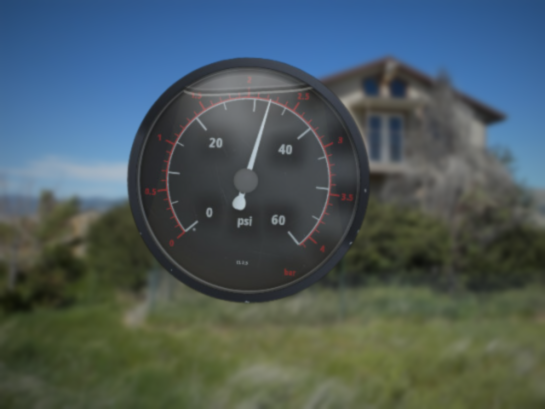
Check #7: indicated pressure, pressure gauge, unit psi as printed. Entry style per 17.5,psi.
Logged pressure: 32.5,psi
